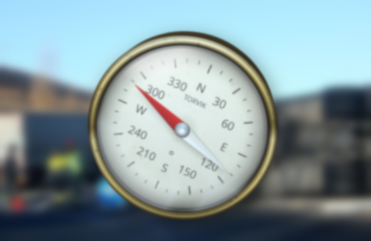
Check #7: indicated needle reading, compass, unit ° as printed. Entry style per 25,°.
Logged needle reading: 290,°
